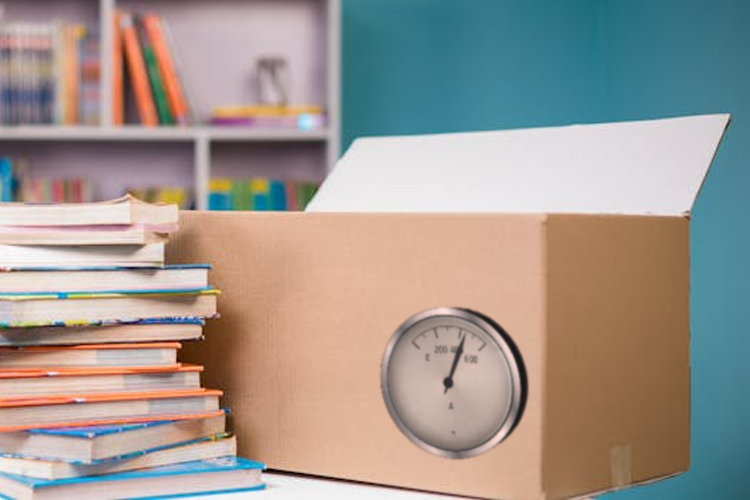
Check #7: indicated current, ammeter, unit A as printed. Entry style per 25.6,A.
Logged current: 450,A
